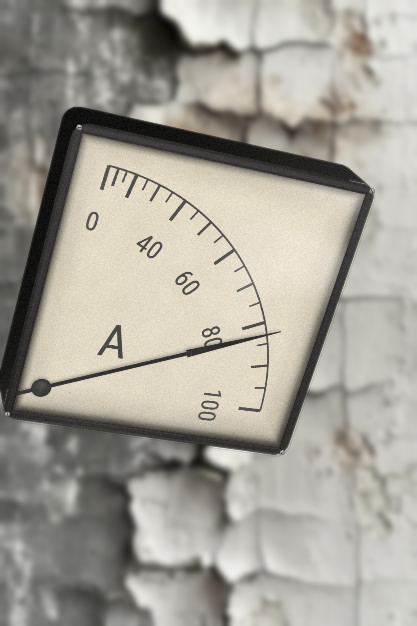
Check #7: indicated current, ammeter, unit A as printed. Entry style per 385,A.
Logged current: 82.5,A
